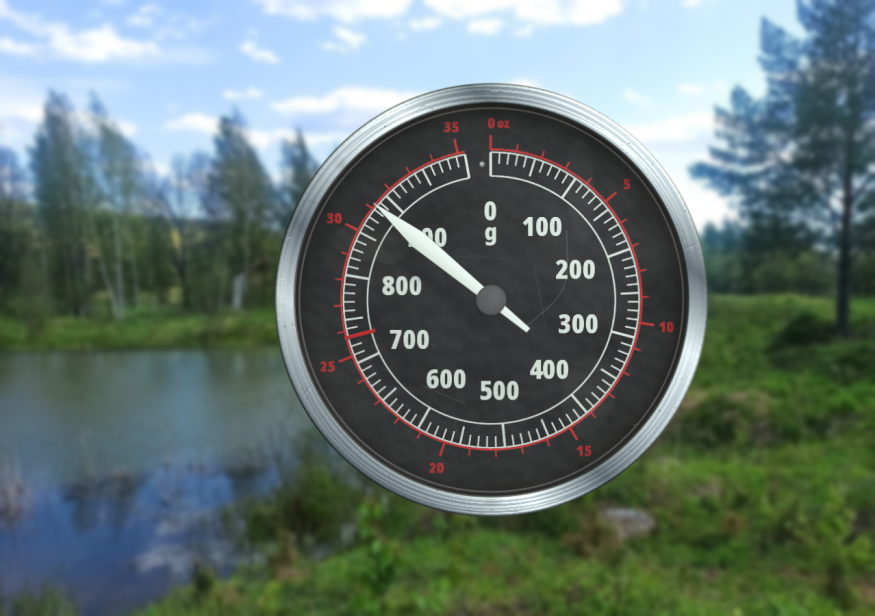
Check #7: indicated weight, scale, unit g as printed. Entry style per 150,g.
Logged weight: 885,g
